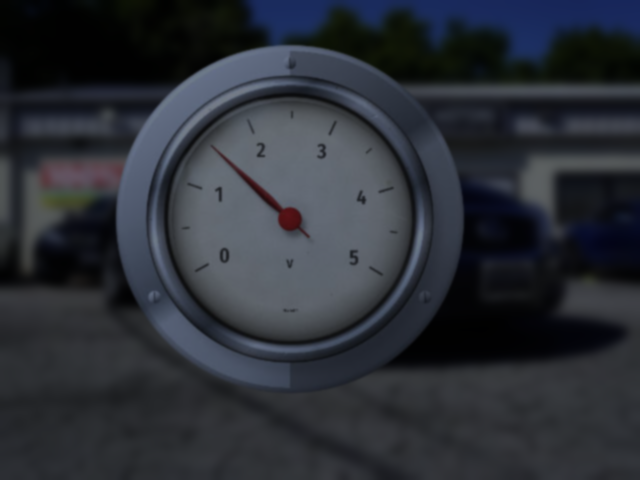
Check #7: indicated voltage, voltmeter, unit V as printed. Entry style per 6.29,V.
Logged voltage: 1.5,V
